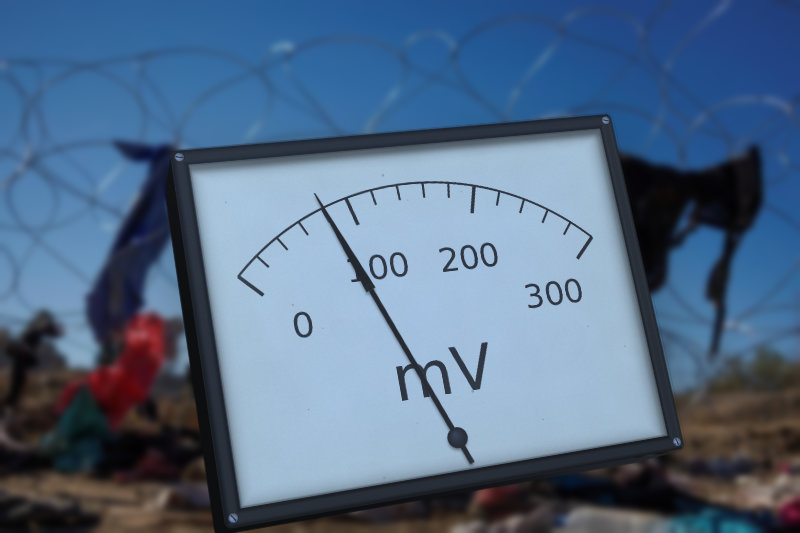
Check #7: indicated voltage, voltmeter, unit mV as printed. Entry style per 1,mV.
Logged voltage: 80,mV
